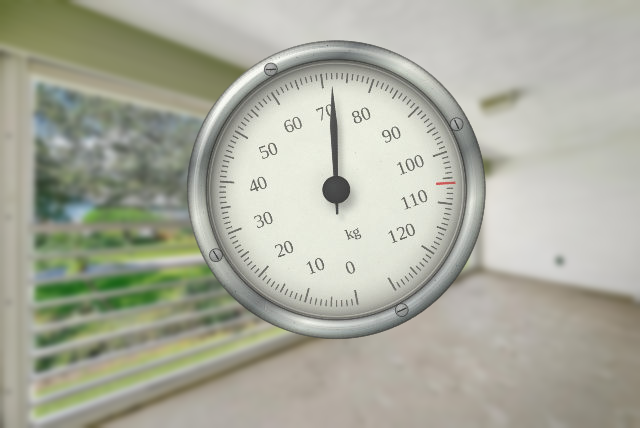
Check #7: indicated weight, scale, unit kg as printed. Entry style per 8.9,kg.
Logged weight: 72,kg
